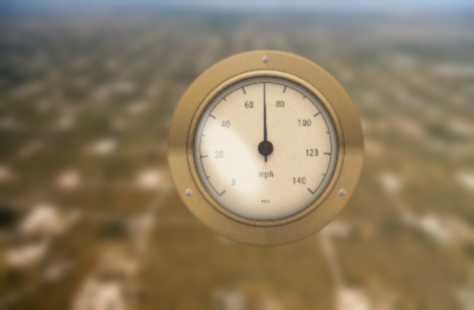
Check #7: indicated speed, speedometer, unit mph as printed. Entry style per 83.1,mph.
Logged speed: 70,mph
